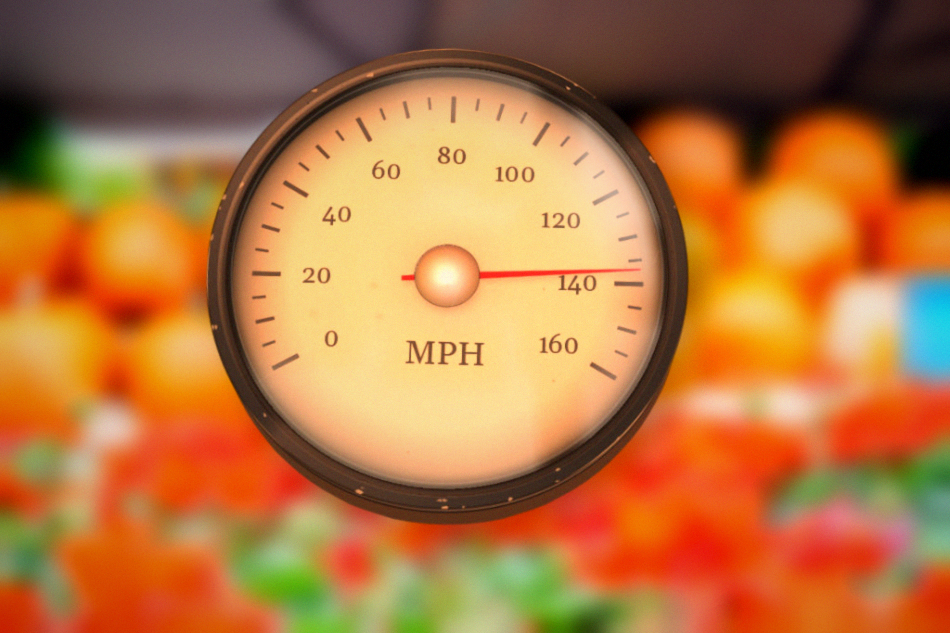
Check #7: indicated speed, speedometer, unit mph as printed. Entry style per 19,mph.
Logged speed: 137.5,mph
